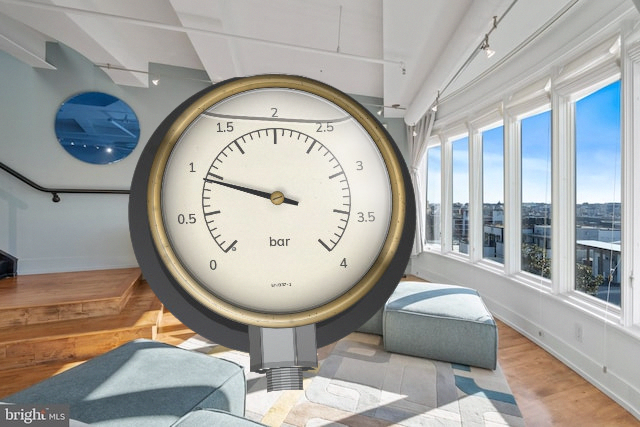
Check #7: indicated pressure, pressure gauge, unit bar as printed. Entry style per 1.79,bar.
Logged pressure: 0.9,bar
